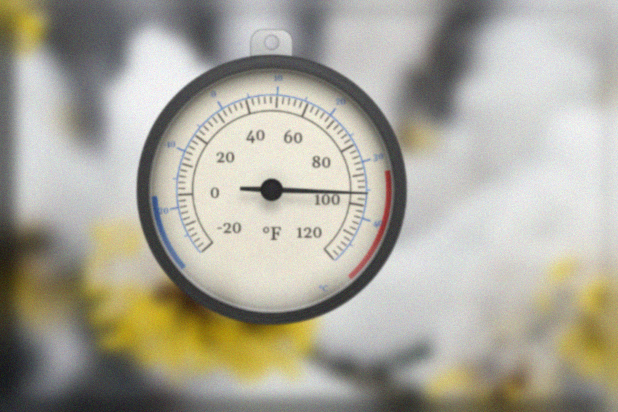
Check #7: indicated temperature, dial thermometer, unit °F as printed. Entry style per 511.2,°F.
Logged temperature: 96,°F
